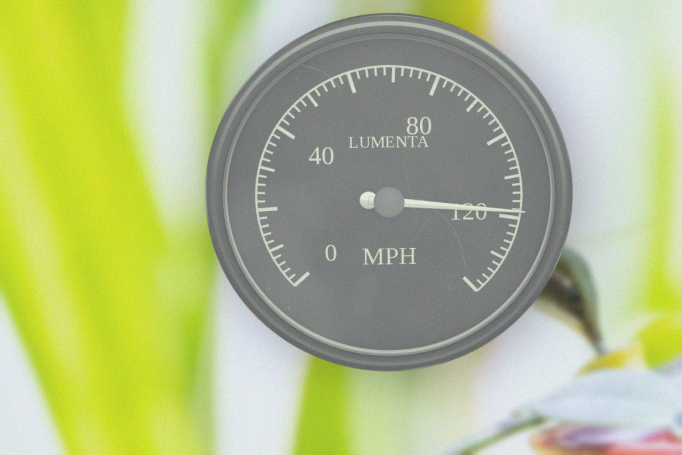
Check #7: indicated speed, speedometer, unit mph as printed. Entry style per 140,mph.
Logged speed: 118,mph
